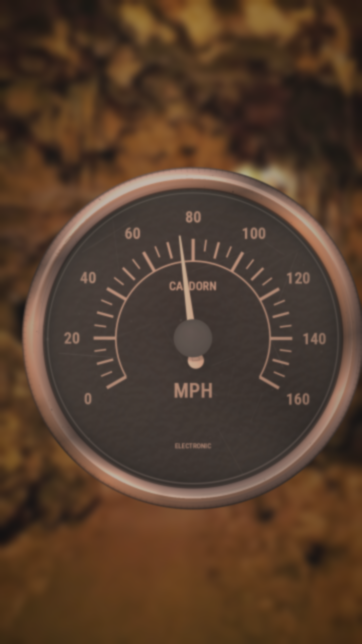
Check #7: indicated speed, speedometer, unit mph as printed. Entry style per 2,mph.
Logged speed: 75,mph
